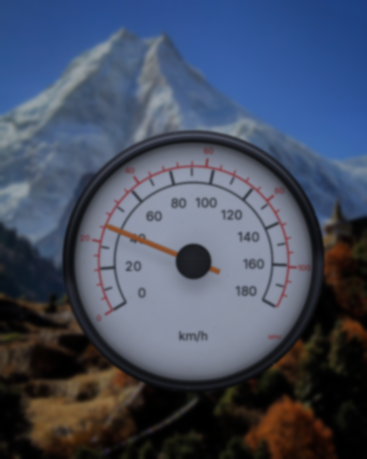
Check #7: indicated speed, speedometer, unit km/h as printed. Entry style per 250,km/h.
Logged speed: 40,km/h
